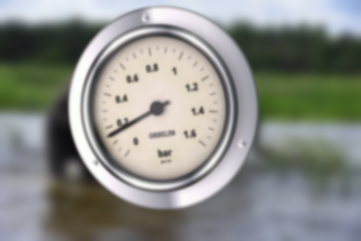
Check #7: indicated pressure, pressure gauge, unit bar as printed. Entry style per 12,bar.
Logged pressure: 0.15,bar
